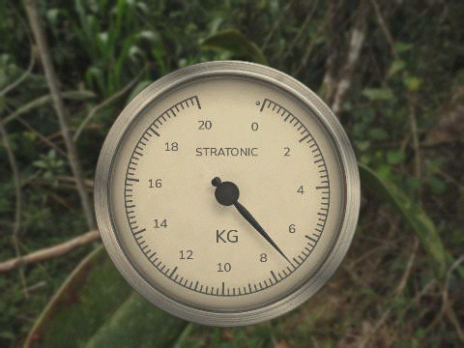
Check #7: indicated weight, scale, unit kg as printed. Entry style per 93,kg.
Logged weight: 7.2,kg
